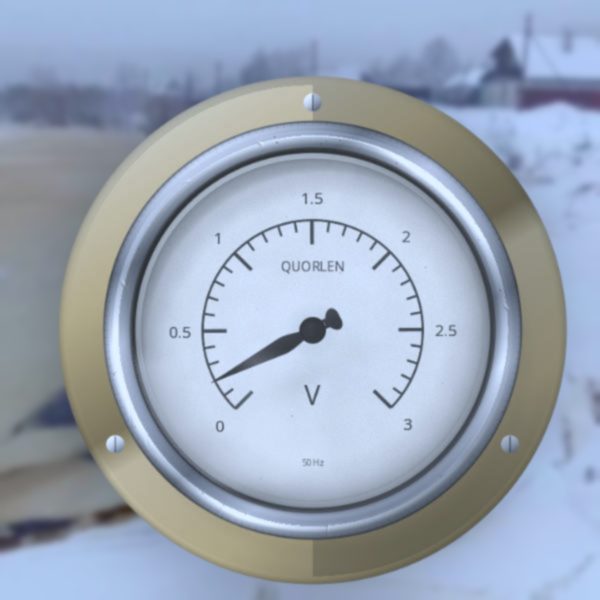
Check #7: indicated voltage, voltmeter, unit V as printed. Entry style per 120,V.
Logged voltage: 0.2,V
